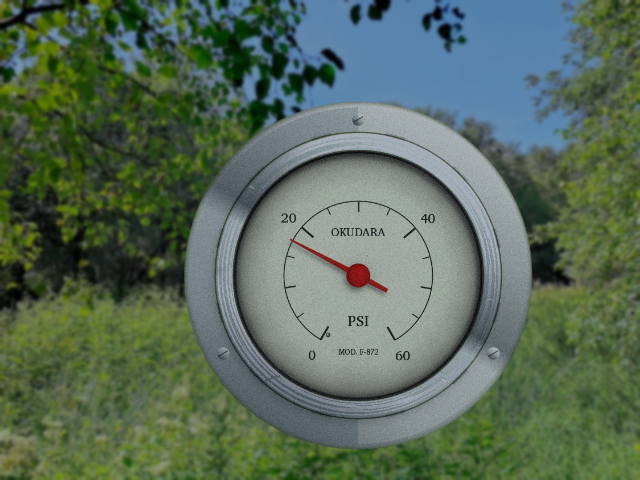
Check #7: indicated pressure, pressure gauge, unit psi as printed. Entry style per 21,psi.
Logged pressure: 17.5,psi
